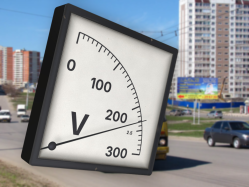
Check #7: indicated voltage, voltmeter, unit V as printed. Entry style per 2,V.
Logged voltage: 230,V
